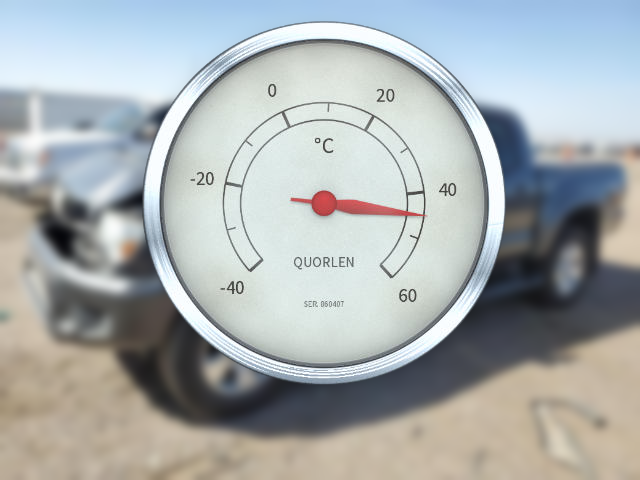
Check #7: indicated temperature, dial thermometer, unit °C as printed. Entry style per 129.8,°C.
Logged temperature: 45,°C
